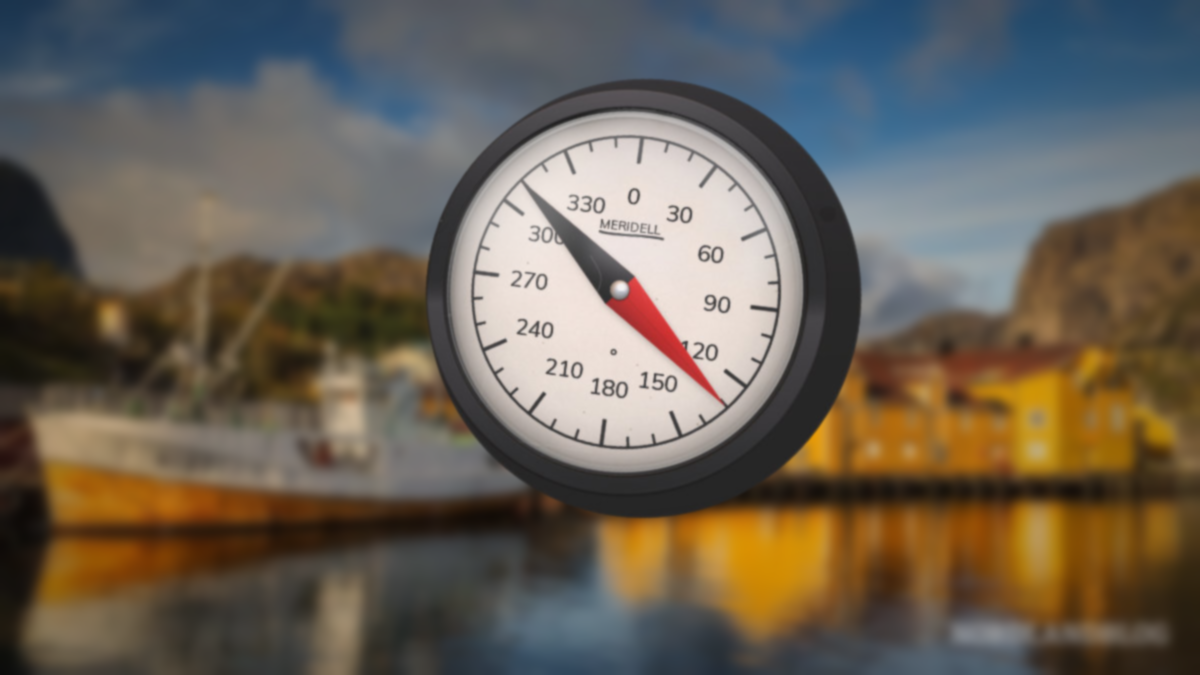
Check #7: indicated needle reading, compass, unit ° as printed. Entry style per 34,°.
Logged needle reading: 130,°
